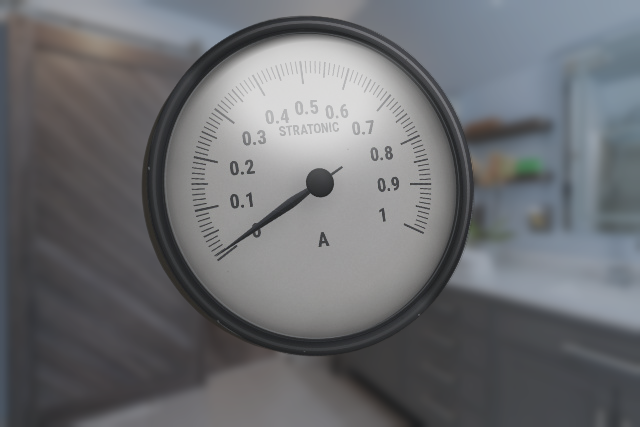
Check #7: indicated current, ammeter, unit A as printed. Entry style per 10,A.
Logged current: 0.01,A
